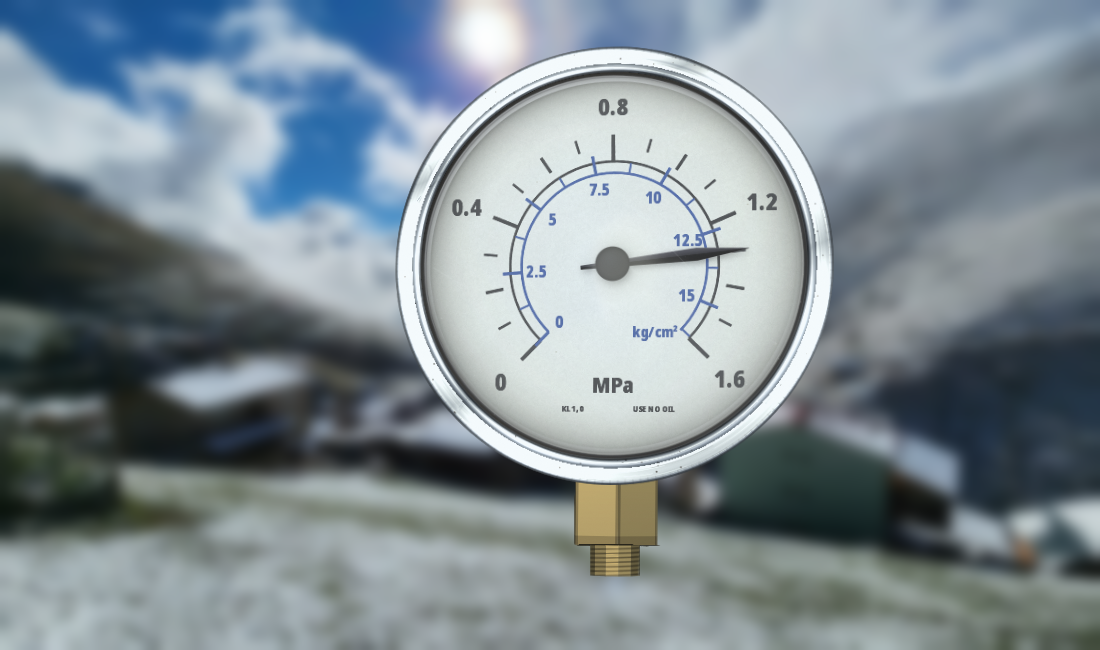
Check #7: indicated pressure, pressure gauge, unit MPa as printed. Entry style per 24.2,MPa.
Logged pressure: 1.3,MPa
